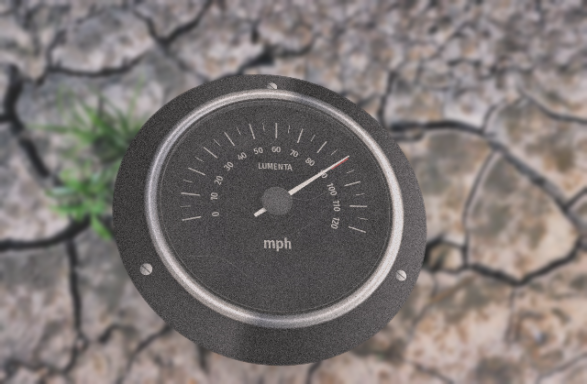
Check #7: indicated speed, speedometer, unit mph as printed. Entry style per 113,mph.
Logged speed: 90,mph
